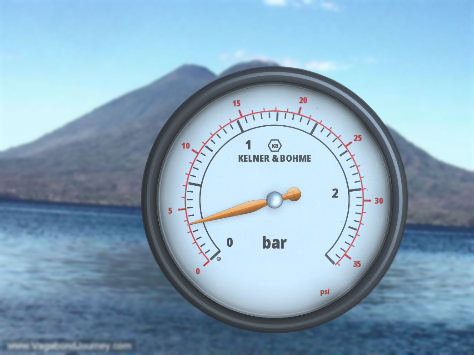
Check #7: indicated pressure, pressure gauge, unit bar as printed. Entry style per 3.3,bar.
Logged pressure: 0.25,bar
